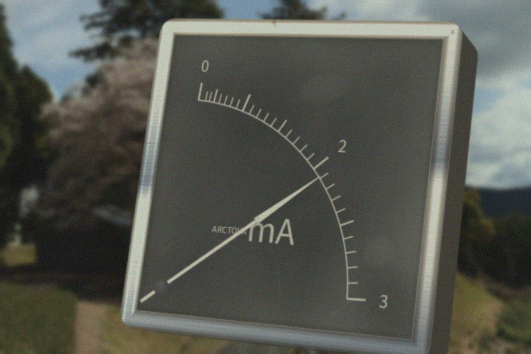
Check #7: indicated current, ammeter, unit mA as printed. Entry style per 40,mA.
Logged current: 2.1,mA
